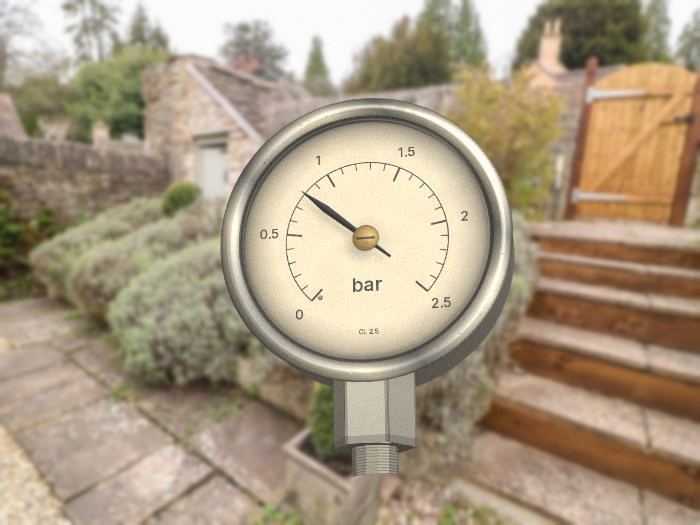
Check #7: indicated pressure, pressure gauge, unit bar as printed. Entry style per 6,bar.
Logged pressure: 0.8,bar
